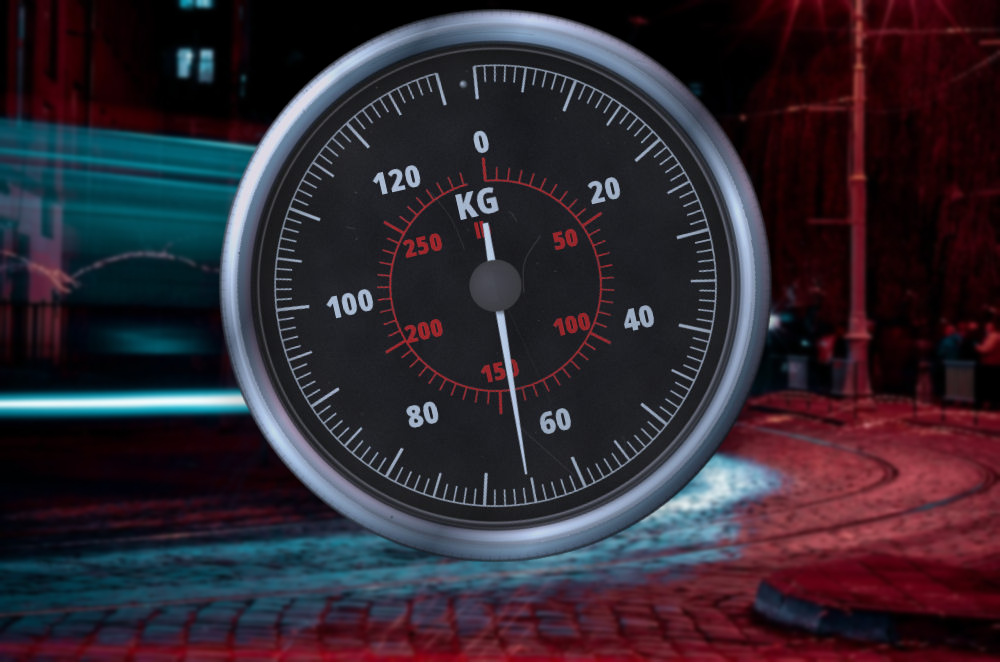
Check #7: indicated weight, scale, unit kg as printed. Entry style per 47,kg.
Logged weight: 65.5,kg
